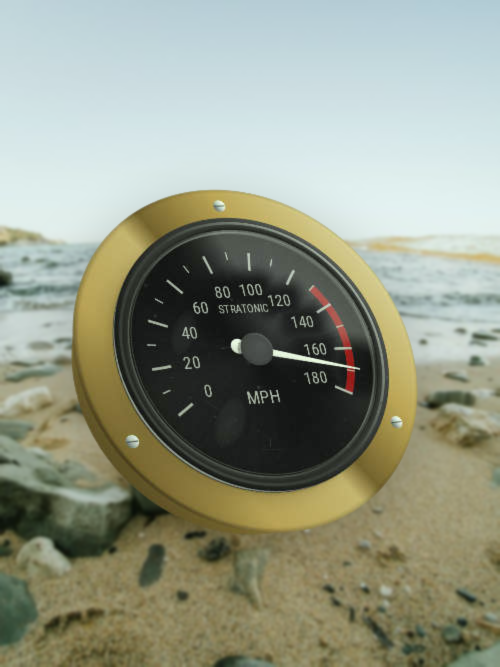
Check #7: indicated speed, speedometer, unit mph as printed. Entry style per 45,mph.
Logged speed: 170,mph
